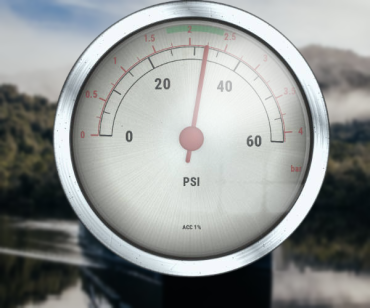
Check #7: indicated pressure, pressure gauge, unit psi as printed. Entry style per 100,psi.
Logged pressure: 32.5,psi
